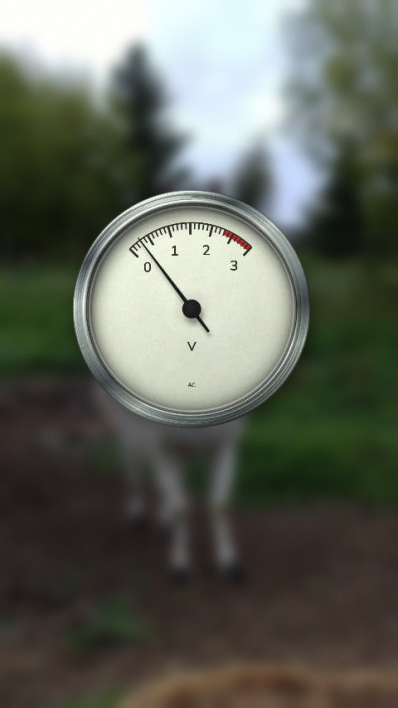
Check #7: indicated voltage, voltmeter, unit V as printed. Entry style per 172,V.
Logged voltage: 0.3,V
